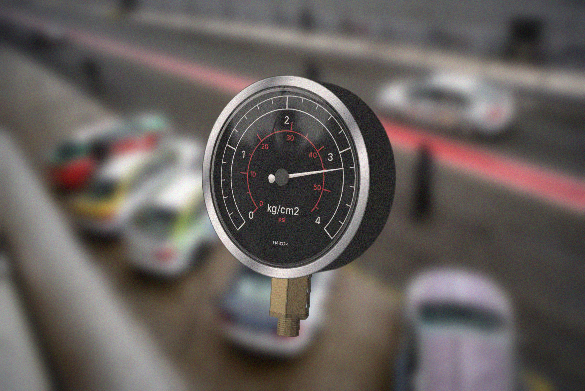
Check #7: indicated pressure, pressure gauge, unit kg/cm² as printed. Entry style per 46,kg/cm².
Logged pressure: 3.2,kg/cm²
